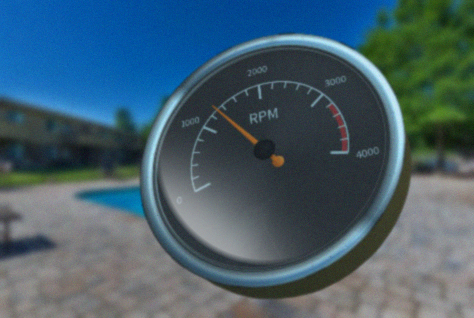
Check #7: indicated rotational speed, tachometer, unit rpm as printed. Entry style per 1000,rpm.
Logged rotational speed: 1300,rpm
